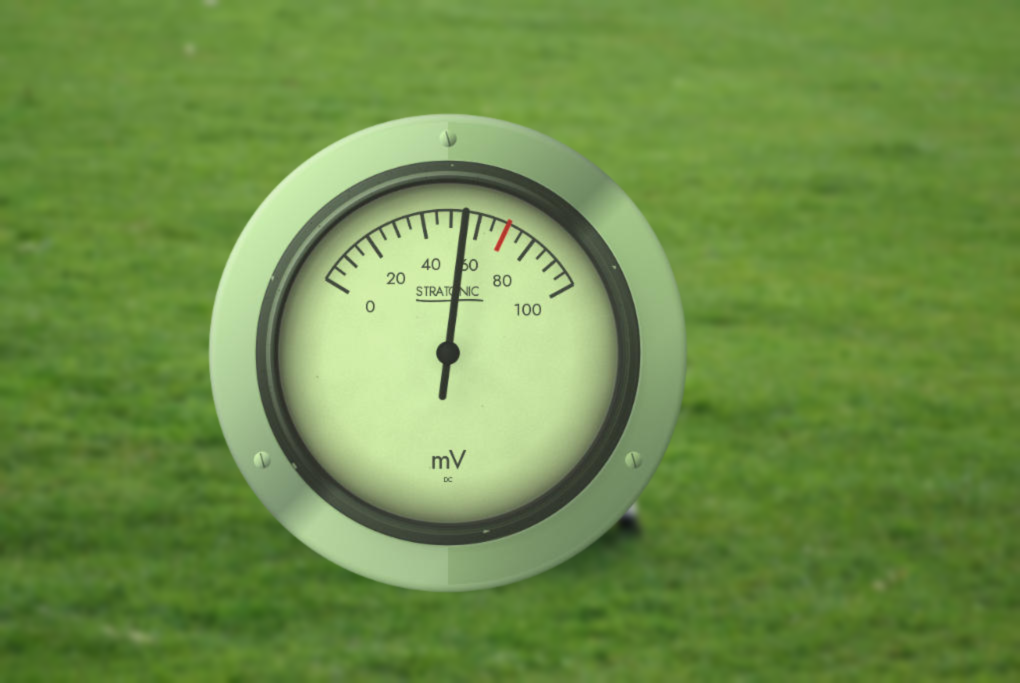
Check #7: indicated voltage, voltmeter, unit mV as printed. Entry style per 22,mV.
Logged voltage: 55,mV
